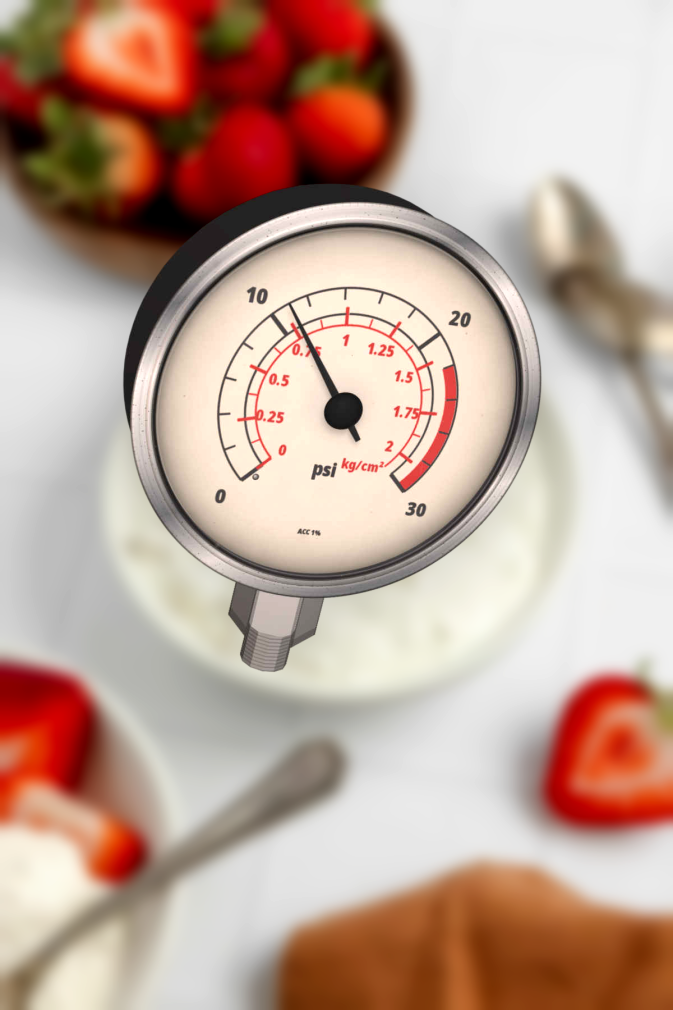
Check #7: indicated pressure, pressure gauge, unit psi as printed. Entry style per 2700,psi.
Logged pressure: 11,psi
